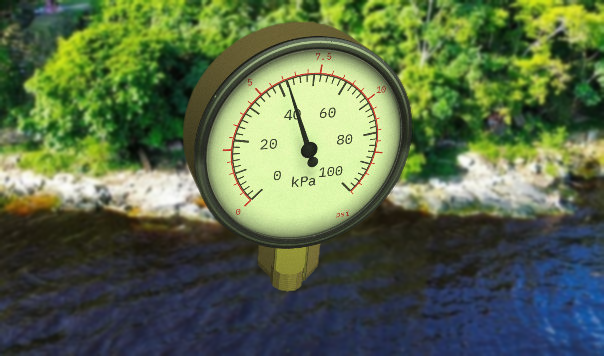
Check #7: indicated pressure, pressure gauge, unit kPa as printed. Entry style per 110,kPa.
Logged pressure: 42,kPa
